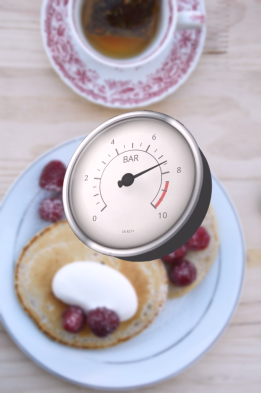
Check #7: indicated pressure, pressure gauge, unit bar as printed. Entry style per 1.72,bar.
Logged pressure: 7.5,bar
